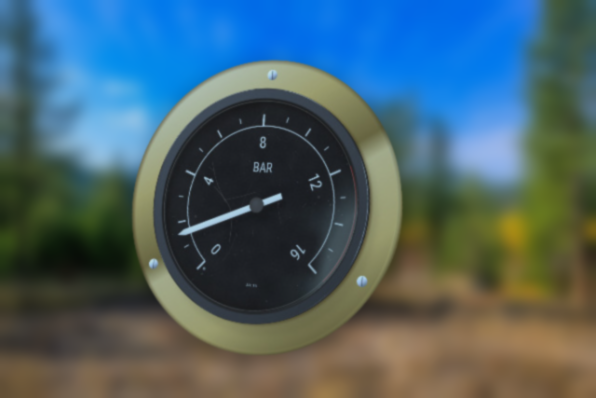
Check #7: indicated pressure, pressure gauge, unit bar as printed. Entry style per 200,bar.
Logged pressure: 1.5,bar
